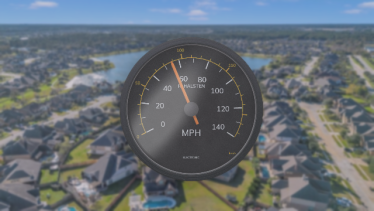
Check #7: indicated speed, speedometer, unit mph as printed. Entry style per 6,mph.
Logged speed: 55,mph
